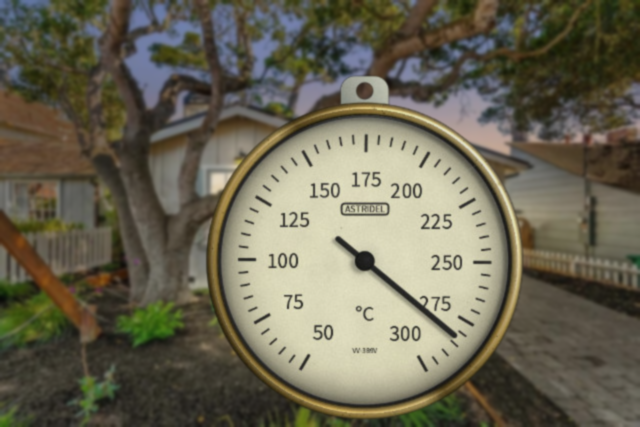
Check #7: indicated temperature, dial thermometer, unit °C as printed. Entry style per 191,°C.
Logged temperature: 282.5,°C
